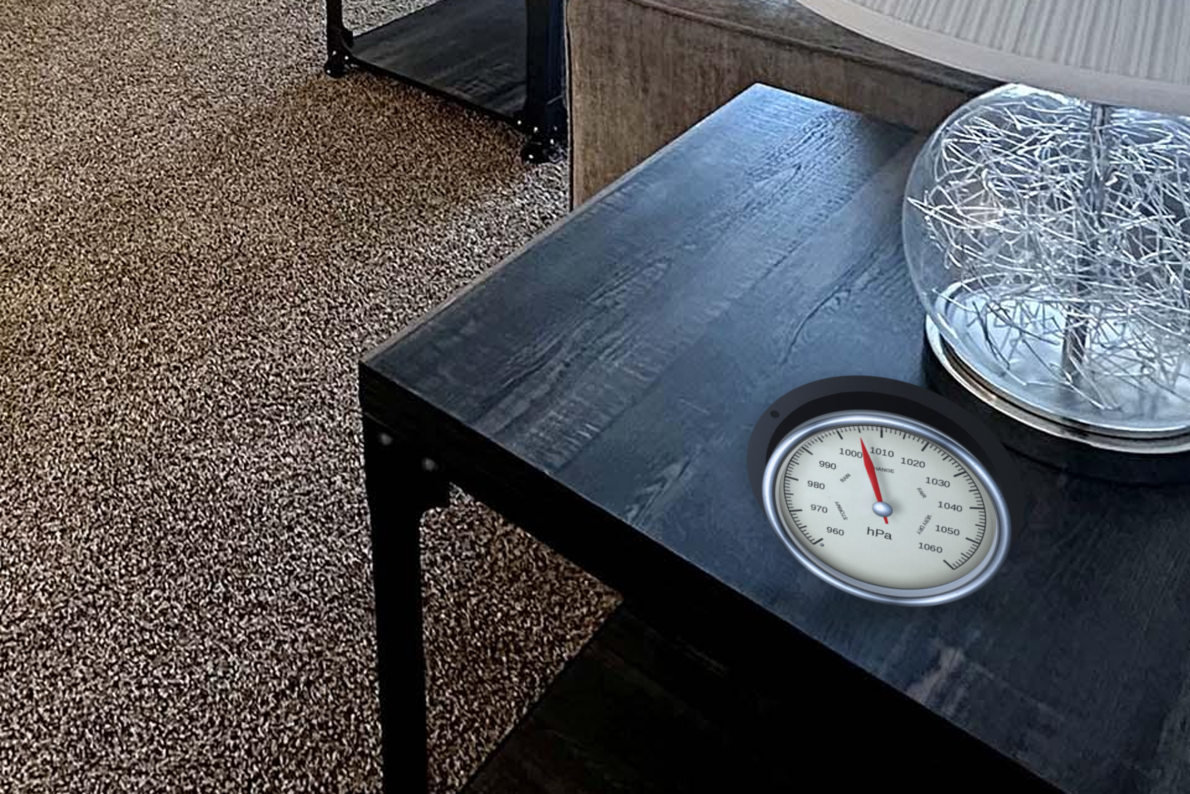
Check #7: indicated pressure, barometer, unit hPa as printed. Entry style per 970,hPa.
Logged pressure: 1005,hPa
